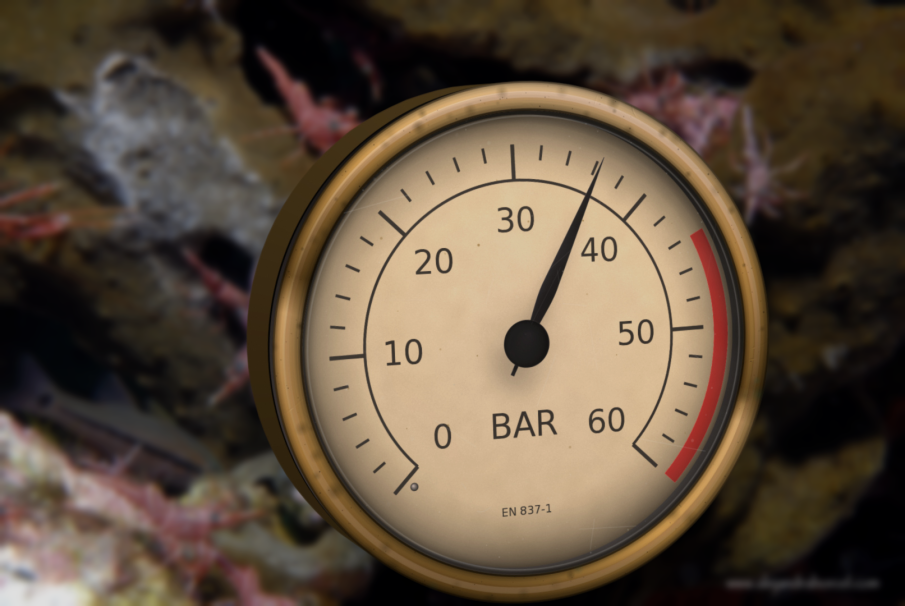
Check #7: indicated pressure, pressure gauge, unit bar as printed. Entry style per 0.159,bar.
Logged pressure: 36,bar
